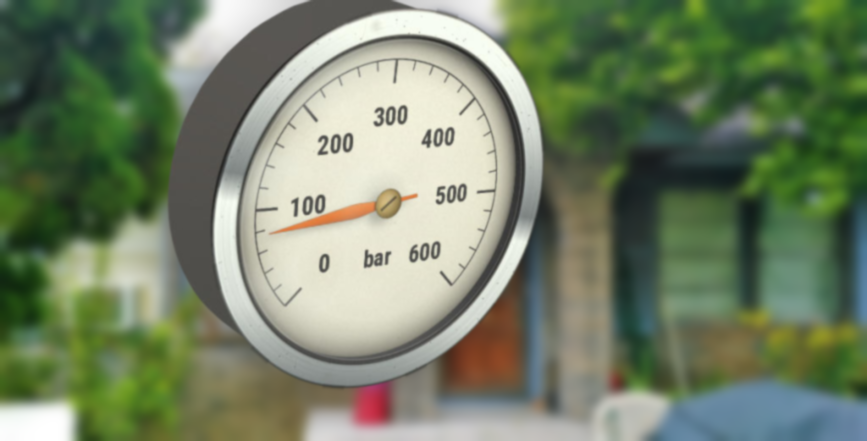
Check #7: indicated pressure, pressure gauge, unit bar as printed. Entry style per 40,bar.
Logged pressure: 80,bar
